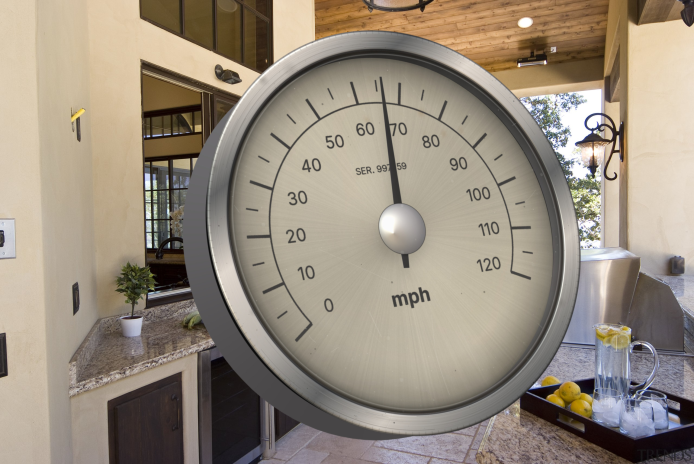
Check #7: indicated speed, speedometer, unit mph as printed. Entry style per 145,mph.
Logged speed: 65,mph
